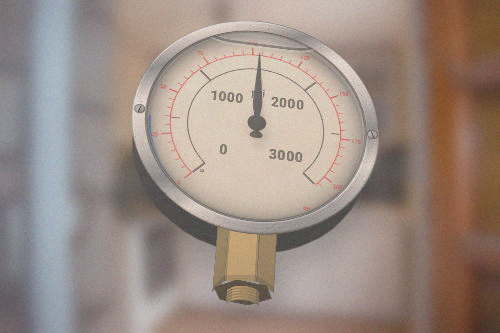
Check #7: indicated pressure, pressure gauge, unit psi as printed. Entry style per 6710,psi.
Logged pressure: 1500,psi
